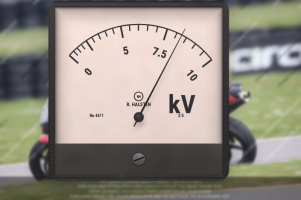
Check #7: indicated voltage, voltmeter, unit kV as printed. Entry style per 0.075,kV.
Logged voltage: 8.25,kV
